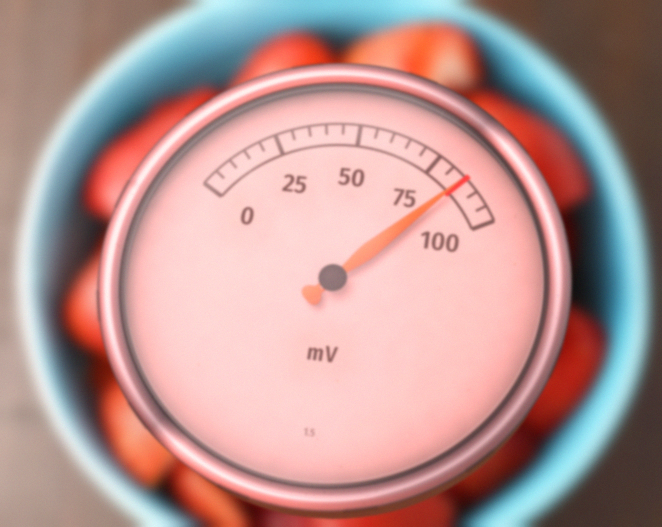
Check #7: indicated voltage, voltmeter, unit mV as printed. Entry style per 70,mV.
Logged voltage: 85,mV
